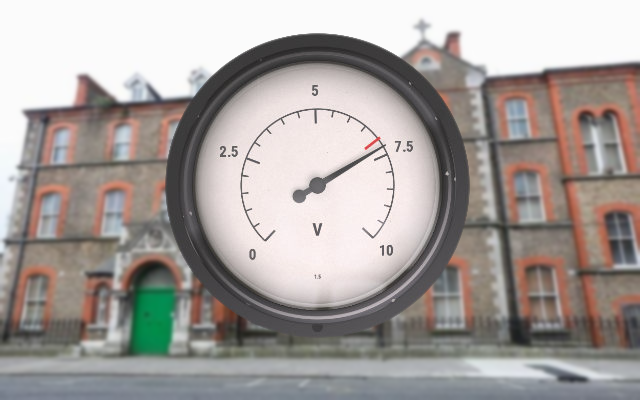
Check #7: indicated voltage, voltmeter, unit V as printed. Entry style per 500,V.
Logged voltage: 7.25,V
